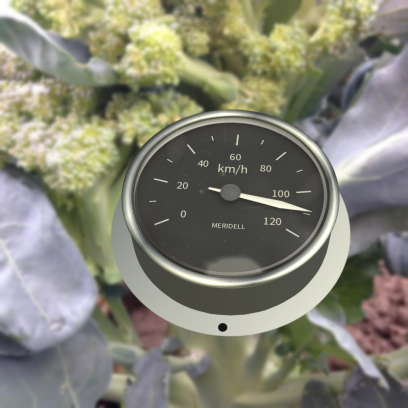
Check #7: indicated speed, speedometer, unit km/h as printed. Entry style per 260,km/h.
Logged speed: 110,km/h
